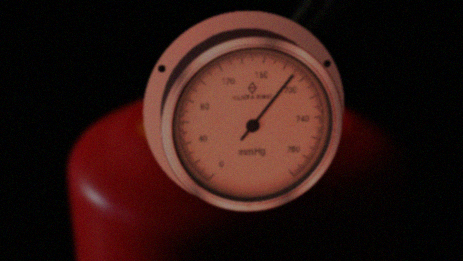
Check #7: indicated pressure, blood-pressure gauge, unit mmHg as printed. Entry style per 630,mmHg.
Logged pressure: 190,mmHg
